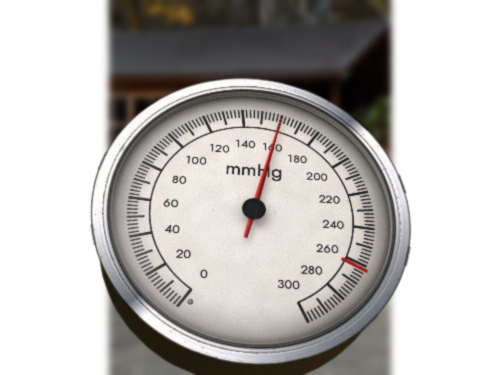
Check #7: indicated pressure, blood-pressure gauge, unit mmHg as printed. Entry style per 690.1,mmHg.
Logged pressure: 160,mmHg
